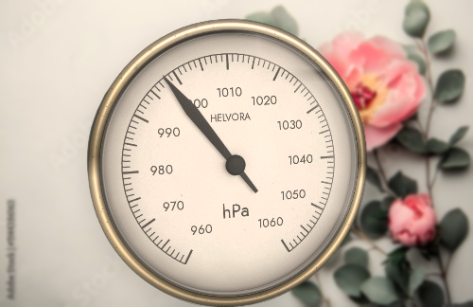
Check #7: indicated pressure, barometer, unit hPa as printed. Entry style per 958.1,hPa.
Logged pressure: 998,hPa
